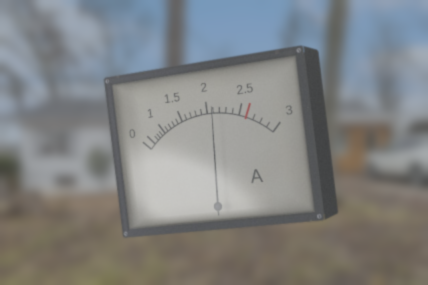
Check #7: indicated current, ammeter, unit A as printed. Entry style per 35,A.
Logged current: 2.1,A
